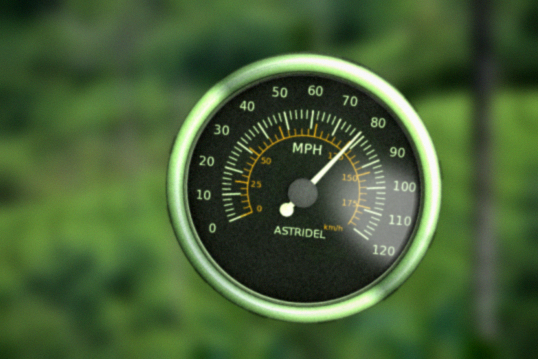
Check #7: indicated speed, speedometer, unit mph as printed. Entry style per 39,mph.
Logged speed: 78,mph
